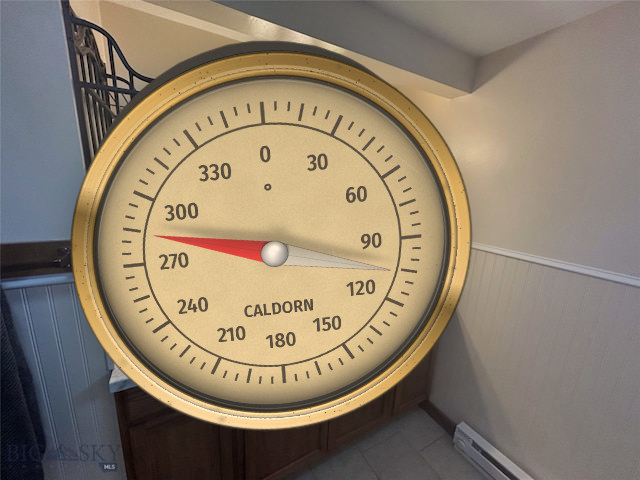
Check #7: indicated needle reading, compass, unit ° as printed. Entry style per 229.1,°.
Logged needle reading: 285,°
